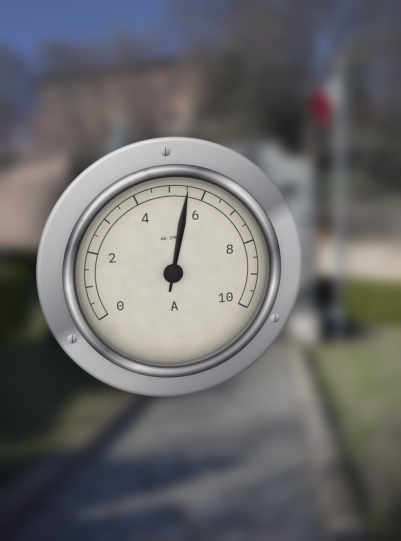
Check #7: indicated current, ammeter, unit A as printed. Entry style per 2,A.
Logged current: 5.5,A
